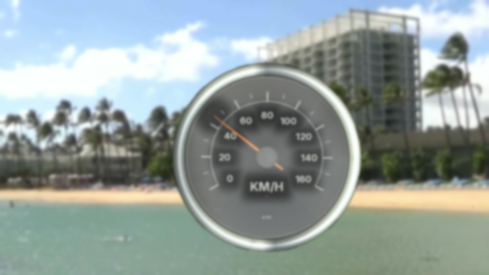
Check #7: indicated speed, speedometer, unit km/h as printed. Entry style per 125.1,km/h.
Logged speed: 45,km/h
